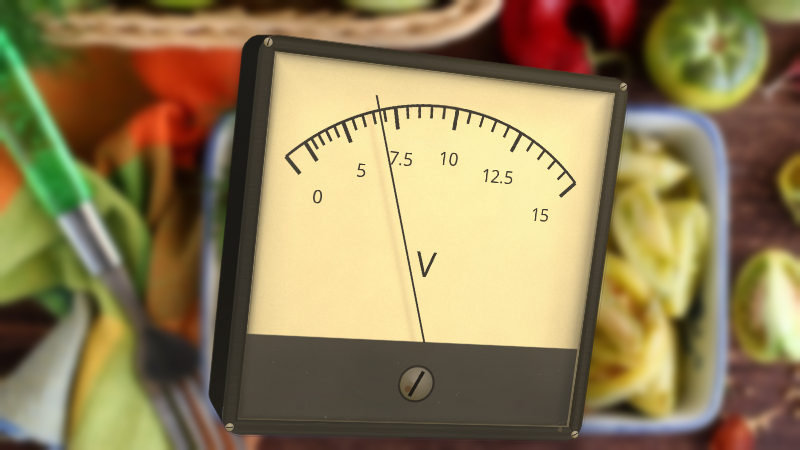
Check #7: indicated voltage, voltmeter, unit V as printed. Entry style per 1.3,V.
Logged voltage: 6.75,V
